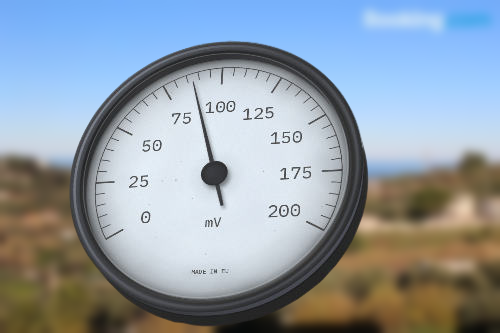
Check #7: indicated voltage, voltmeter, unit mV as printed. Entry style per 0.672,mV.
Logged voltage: 87.5,mV
